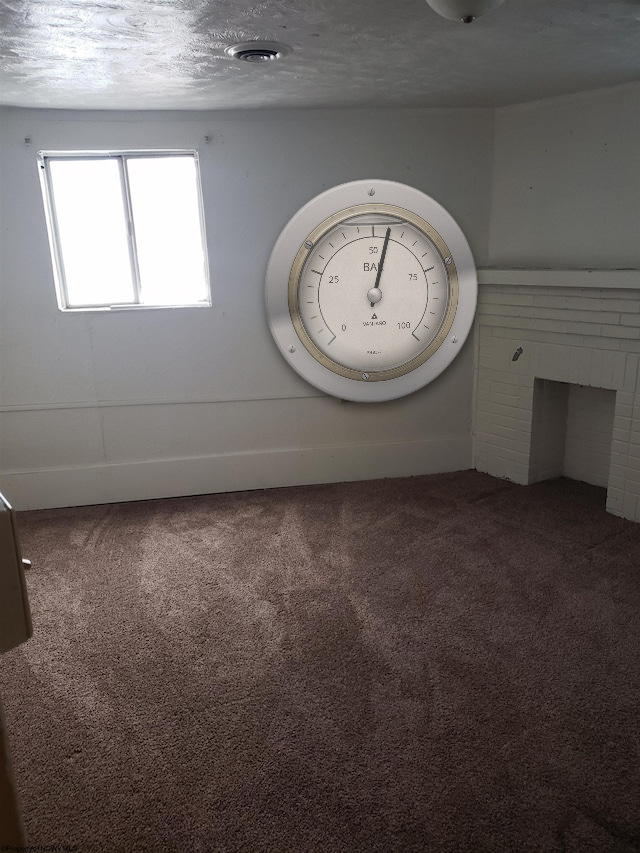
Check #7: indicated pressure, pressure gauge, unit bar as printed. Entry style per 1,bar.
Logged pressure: 55,bar
